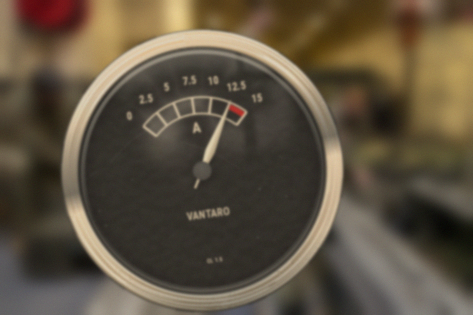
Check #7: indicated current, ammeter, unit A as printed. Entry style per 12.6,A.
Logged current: 12.5,A
